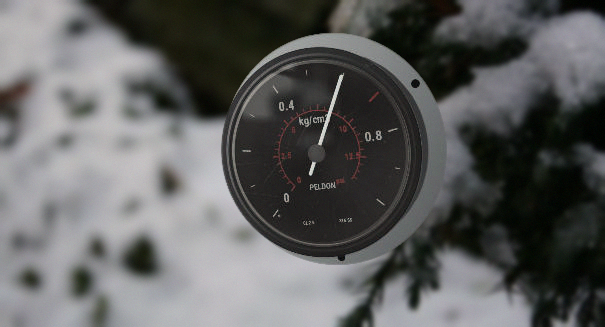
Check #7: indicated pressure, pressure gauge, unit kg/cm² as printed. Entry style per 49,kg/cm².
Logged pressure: 0.6,kg/cm²
